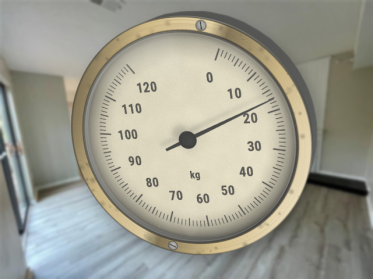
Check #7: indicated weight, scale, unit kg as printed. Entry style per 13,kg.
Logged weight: 17,kg
